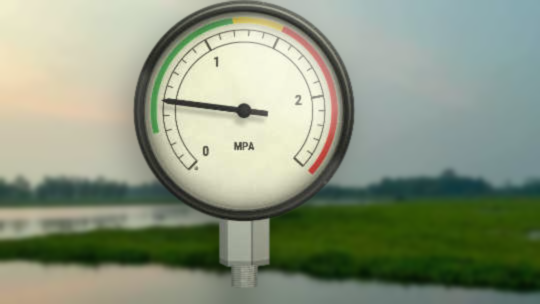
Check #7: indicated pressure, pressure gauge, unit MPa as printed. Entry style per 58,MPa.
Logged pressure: 0.5,MPa
